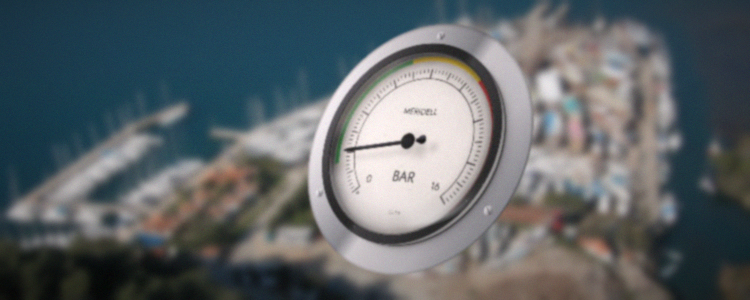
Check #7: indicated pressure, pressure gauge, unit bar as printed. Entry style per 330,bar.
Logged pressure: 2,bar
